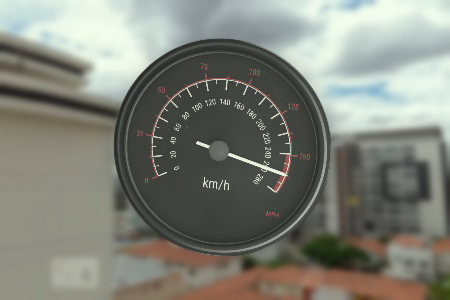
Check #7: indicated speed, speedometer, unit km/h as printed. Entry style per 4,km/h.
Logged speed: 260,km/h
